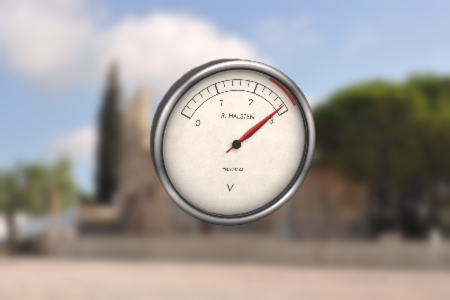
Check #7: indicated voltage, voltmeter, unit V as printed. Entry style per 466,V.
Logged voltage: 2.8,V
